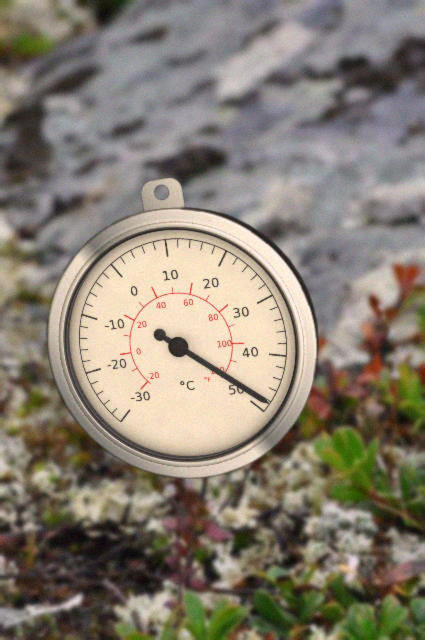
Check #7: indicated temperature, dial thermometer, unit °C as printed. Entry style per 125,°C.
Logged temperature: 48,°C
